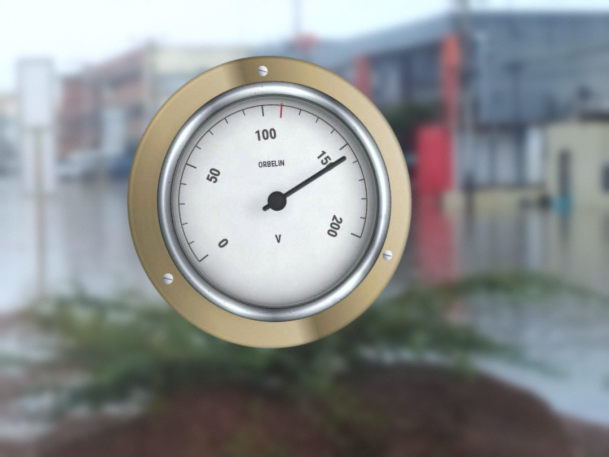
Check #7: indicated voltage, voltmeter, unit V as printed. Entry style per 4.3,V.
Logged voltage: 155,V
